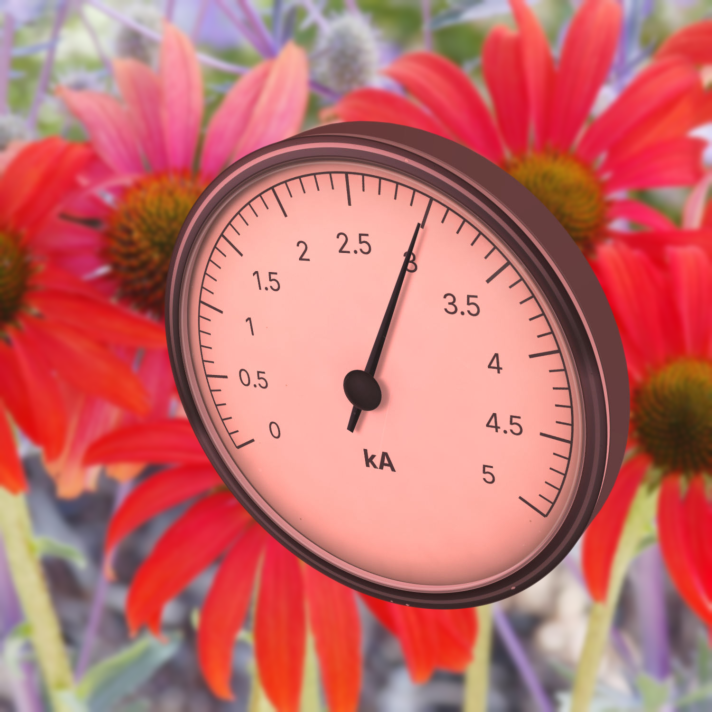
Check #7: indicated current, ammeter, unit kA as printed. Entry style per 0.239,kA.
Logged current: 3,kA
